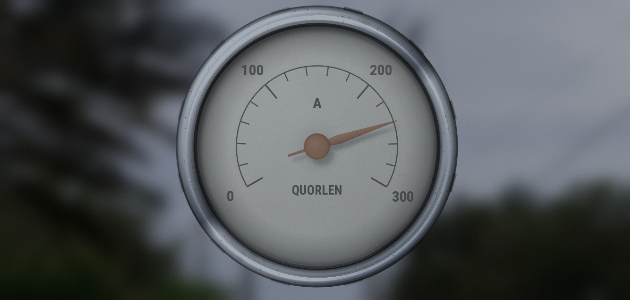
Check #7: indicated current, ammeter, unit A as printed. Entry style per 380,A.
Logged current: 240,A
